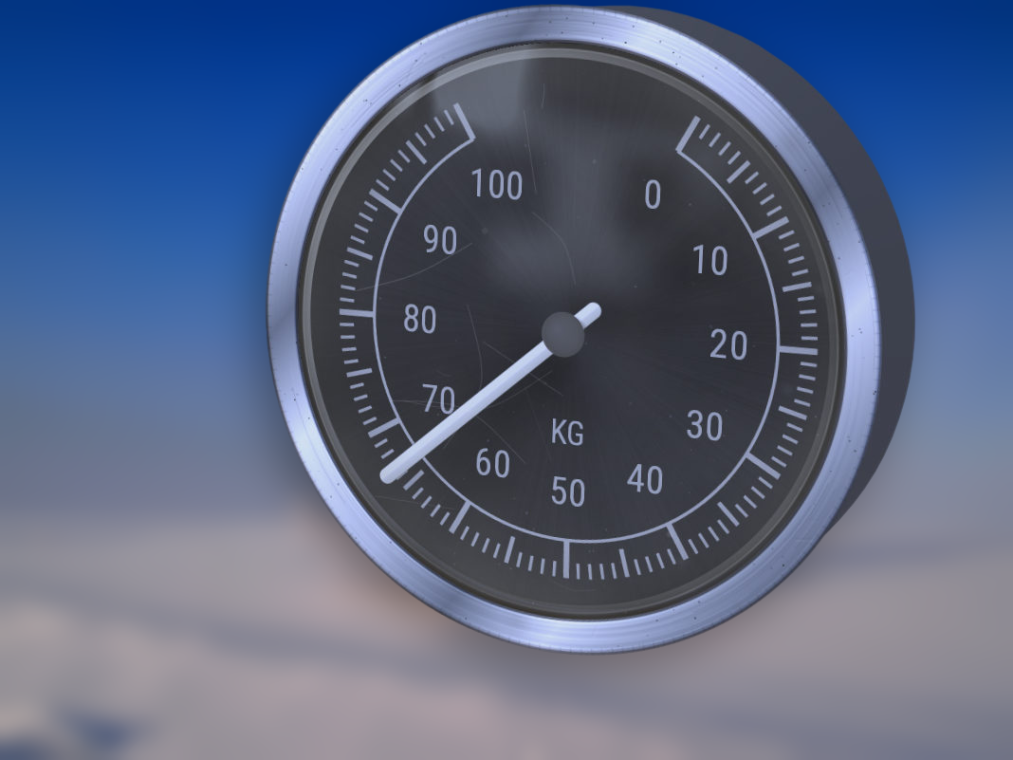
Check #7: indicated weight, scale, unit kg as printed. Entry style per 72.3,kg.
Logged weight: 66.5,kg
